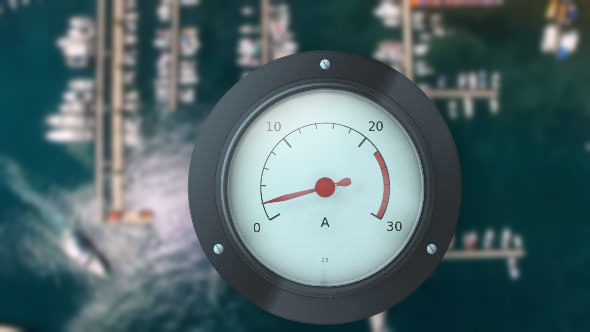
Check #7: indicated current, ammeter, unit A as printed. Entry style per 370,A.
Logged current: 2,A
